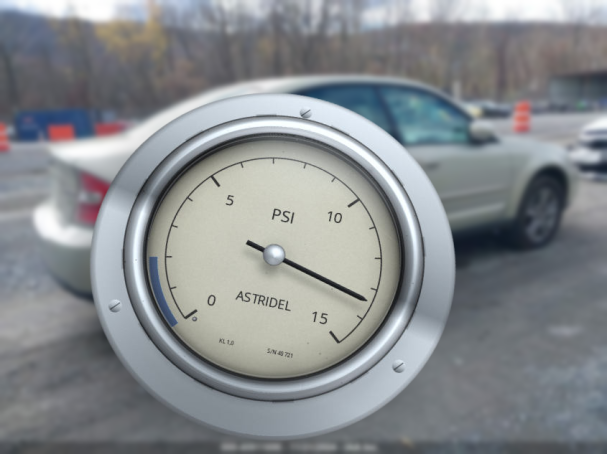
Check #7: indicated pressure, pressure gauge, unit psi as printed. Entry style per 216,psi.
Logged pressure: 13.5,psi
